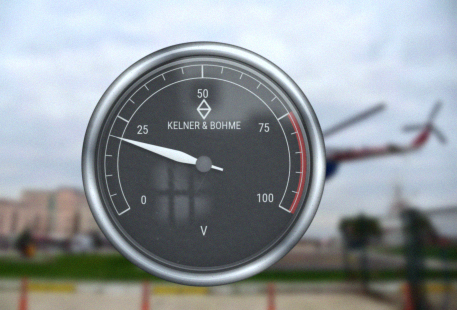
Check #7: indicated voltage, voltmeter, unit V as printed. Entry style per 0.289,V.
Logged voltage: 20,V
